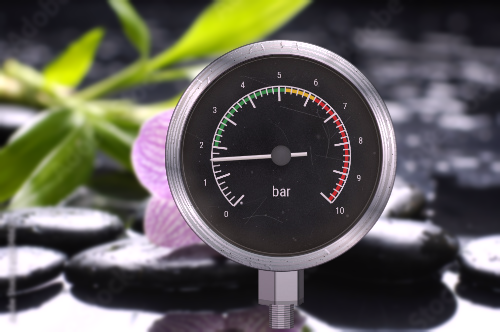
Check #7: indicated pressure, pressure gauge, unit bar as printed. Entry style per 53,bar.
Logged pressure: 1.6,bar
